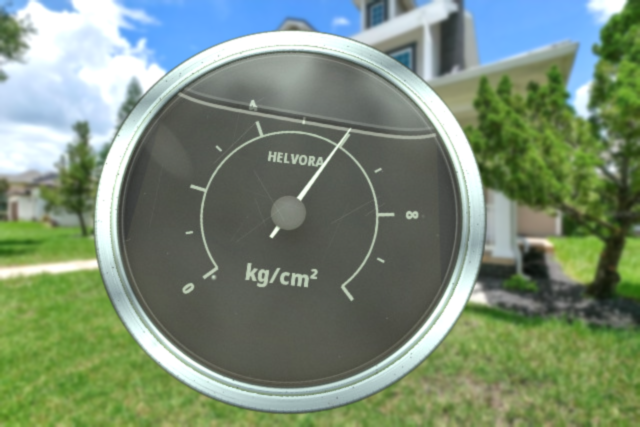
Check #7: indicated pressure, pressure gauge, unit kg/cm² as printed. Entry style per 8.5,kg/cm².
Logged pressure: 6,kg/cm²
